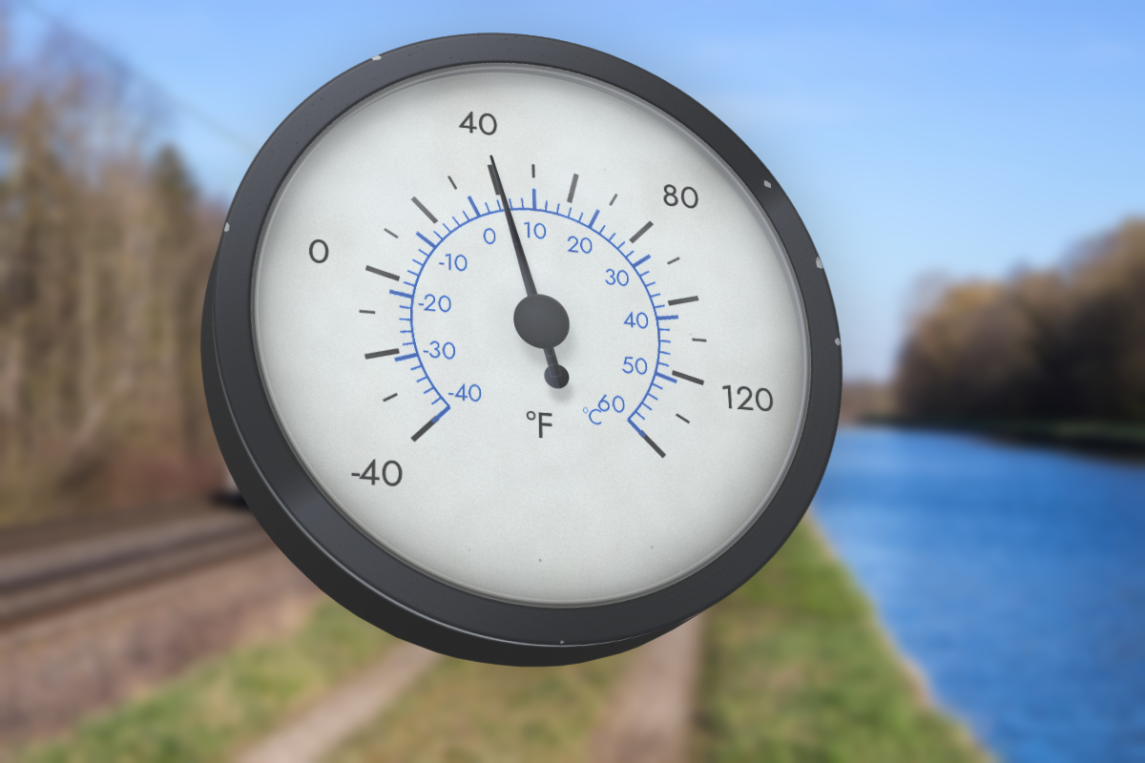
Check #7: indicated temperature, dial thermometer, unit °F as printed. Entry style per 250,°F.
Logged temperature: 40,°F
